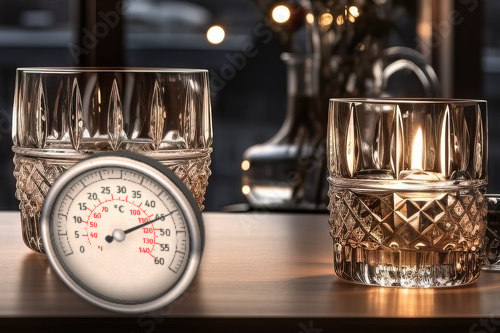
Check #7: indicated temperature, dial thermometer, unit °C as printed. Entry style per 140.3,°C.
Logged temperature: 45,°C
